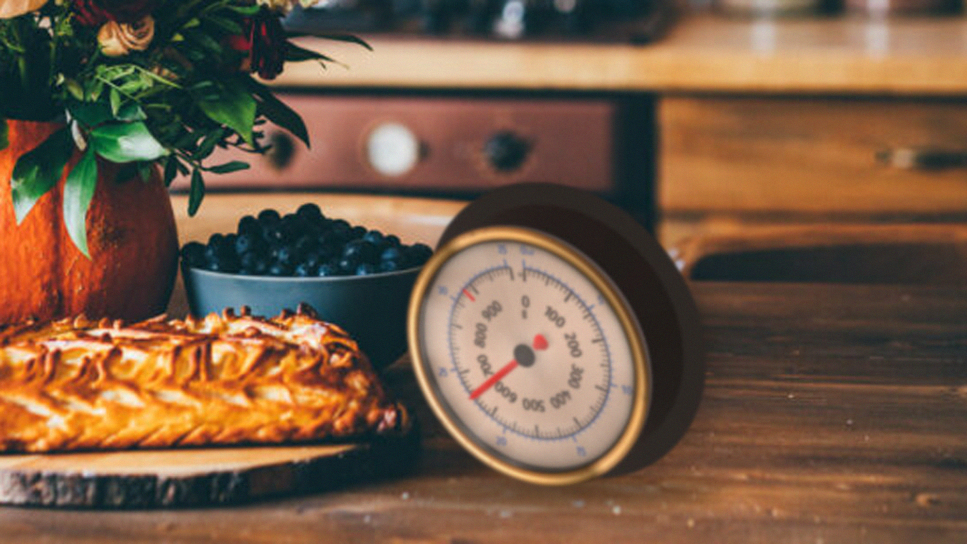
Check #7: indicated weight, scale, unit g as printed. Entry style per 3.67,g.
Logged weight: 650,g
